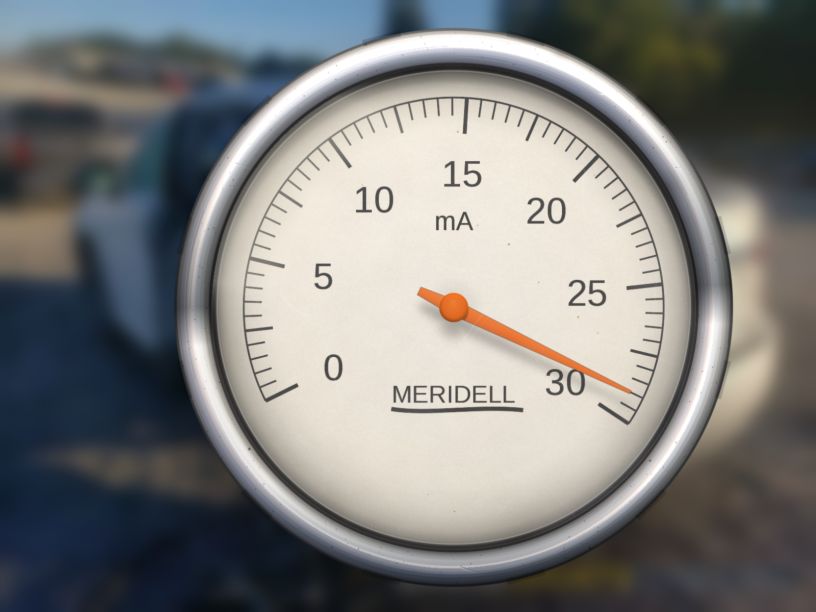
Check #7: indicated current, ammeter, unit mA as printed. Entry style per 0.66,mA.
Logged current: 29,mA
